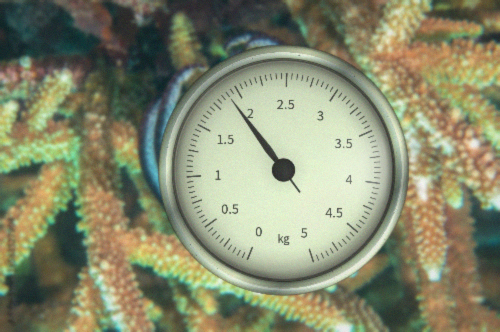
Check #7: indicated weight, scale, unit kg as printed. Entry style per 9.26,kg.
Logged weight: 1.9,kg
